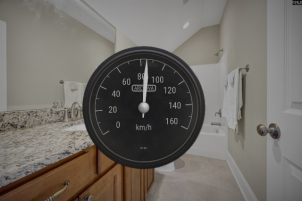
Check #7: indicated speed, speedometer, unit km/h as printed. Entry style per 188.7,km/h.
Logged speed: 85,km/h
